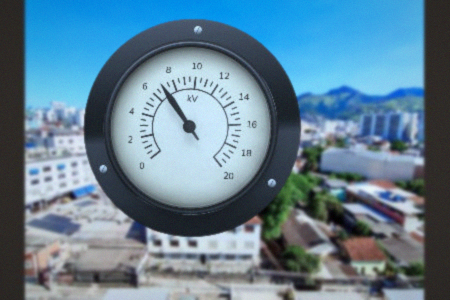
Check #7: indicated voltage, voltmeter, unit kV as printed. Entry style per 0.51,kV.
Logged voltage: 7,kV
